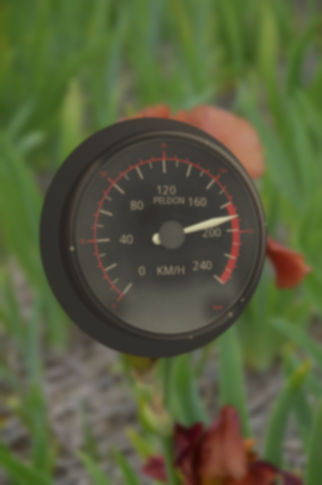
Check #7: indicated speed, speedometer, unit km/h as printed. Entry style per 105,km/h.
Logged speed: 190,km/h
